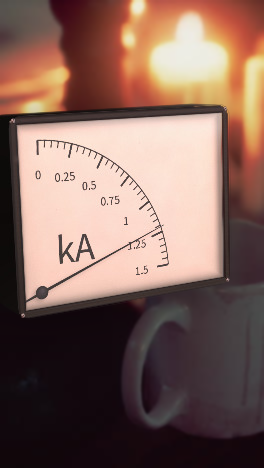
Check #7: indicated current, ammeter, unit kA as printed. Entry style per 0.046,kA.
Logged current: 1.2,kA
